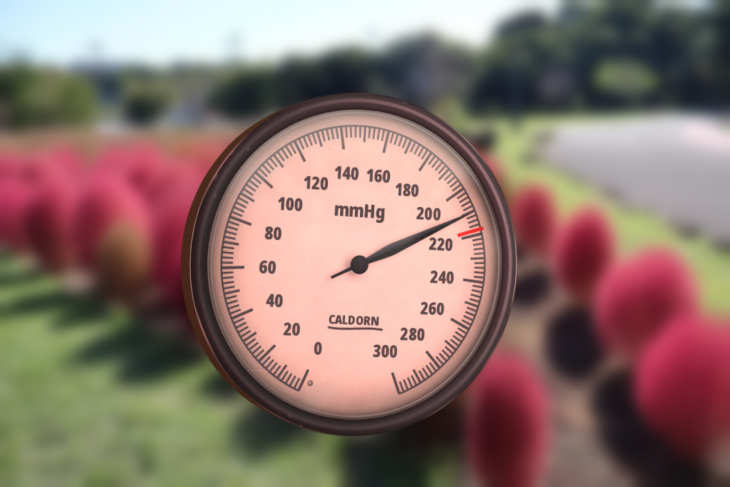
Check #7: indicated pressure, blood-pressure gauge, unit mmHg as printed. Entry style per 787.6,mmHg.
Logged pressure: 210,mmHg
